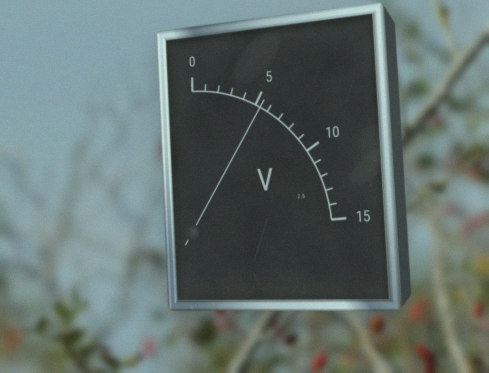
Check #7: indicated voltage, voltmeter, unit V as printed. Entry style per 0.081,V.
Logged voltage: 5.5,V
